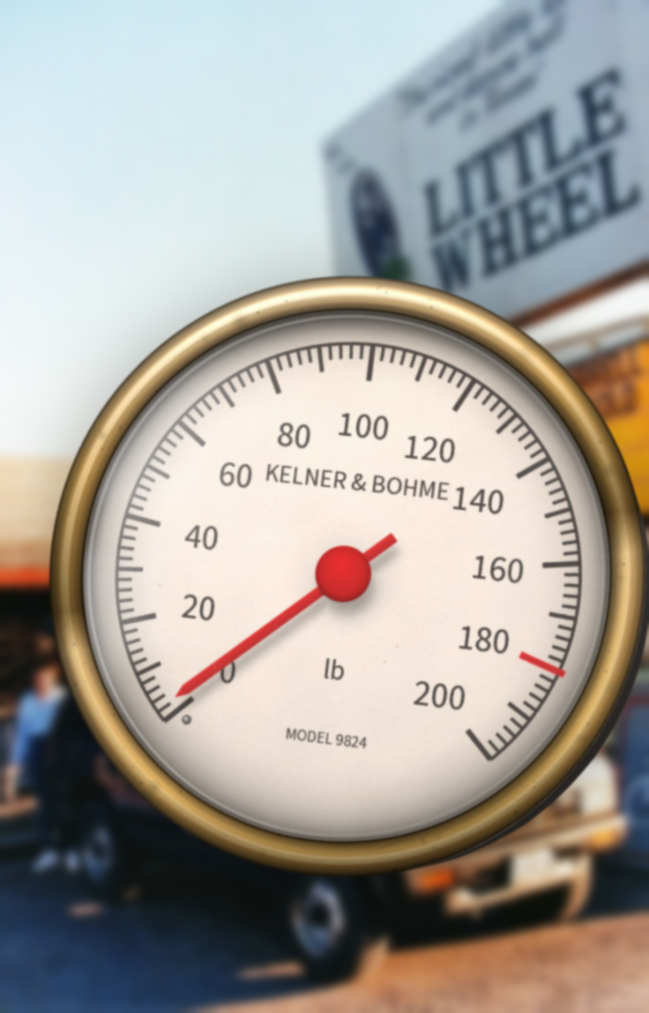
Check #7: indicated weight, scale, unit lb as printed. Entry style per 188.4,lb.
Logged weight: 2,lb
